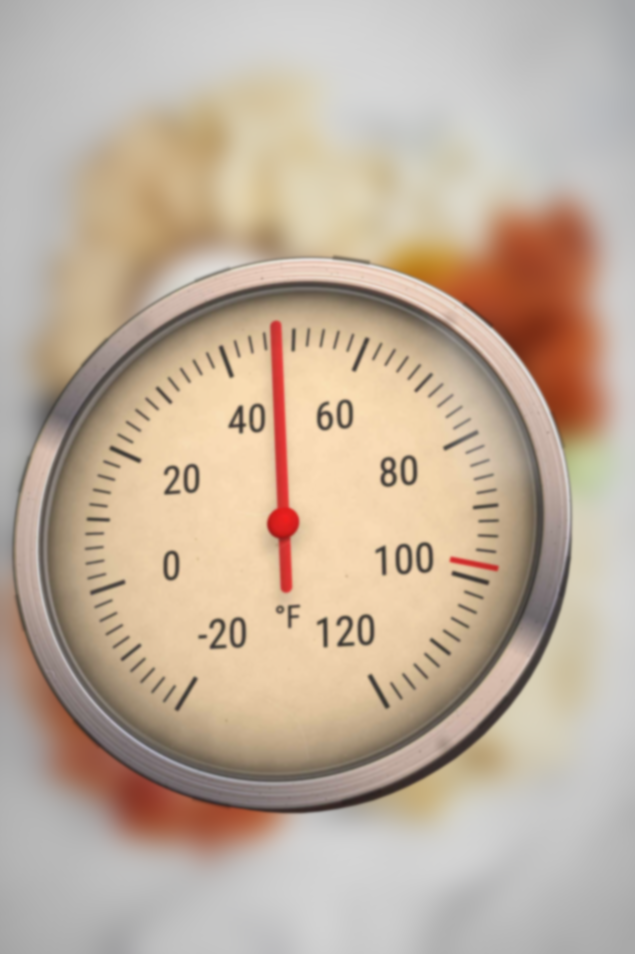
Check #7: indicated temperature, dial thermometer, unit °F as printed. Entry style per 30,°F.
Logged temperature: 48,°F
